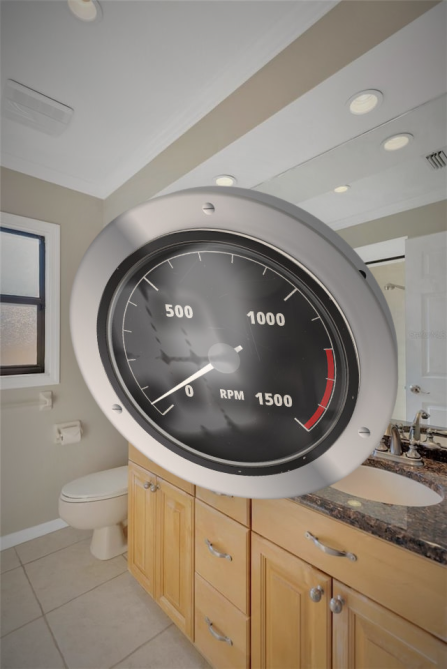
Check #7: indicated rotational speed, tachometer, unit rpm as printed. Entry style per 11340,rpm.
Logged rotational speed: 50,rpm
